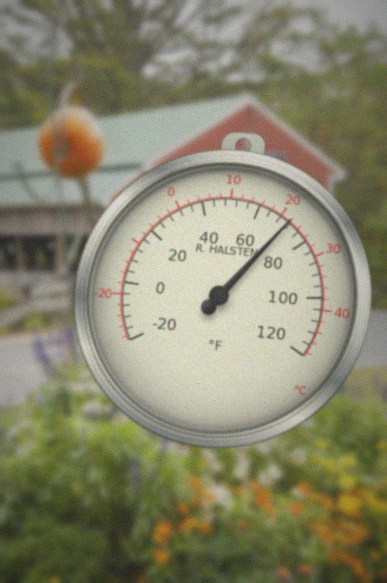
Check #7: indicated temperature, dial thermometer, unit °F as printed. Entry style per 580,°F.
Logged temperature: 72,°F
